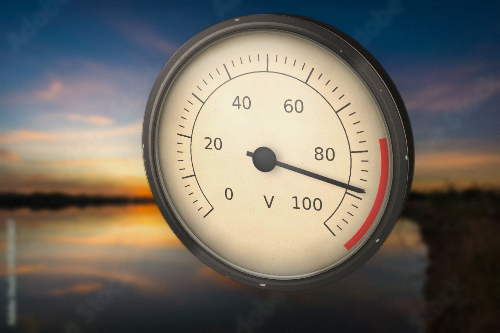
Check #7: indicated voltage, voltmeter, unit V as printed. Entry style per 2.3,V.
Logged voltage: 88,V
